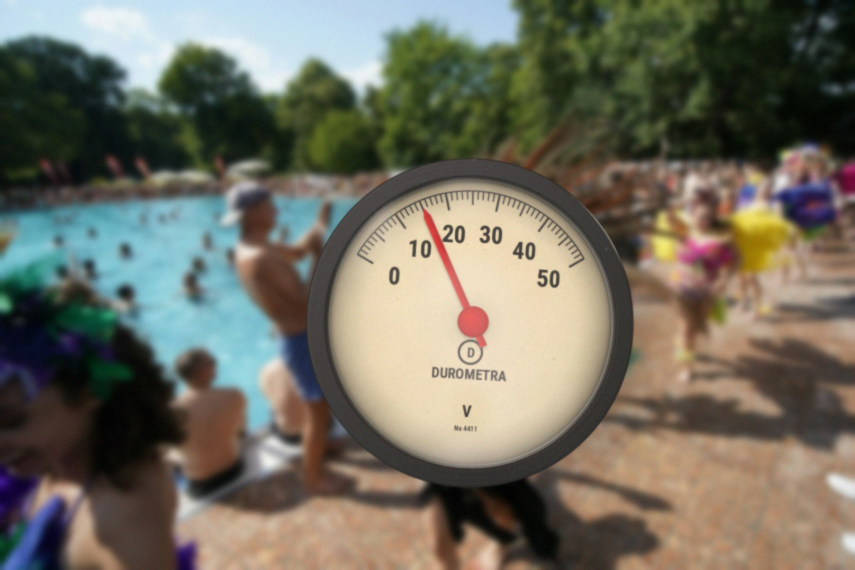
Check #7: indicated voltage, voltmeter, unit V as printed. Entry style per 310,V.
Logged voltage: 15,V
